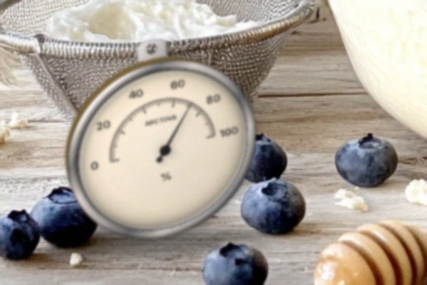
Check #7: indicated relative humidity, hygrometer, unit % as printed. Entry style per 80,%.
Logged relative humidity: 70,%
